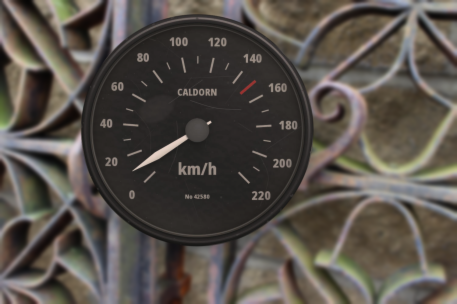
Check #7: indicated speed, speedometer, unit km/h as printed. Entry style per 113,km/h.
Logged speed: 10,km/h
